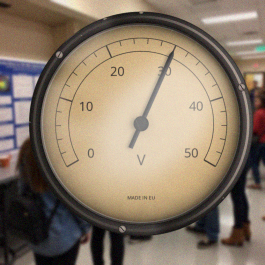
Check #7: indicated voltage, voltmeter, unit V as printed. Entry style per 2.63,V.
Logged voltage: 30,V
